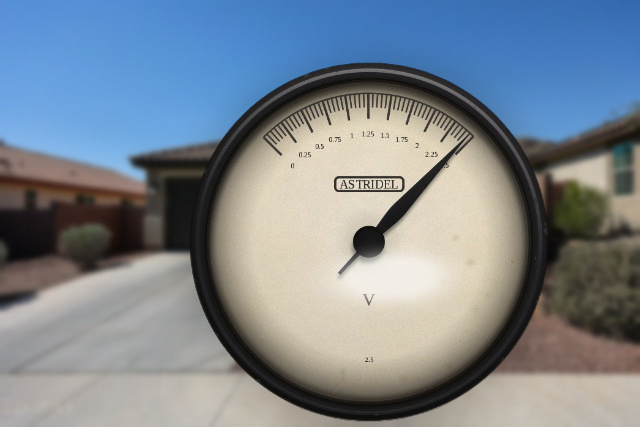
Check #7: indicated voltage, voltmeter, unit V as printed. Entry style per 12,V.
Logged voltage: 2.45,V
